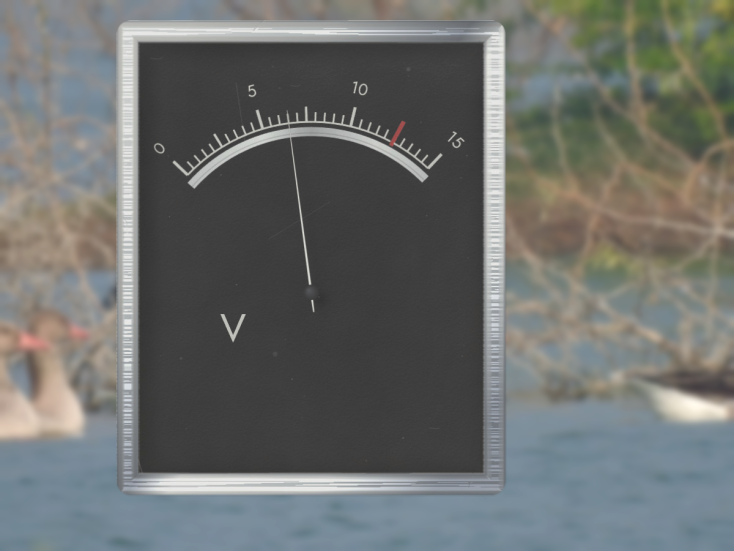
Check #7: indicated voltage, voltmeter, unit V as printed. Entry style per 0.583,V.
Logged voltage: 6.5,V
